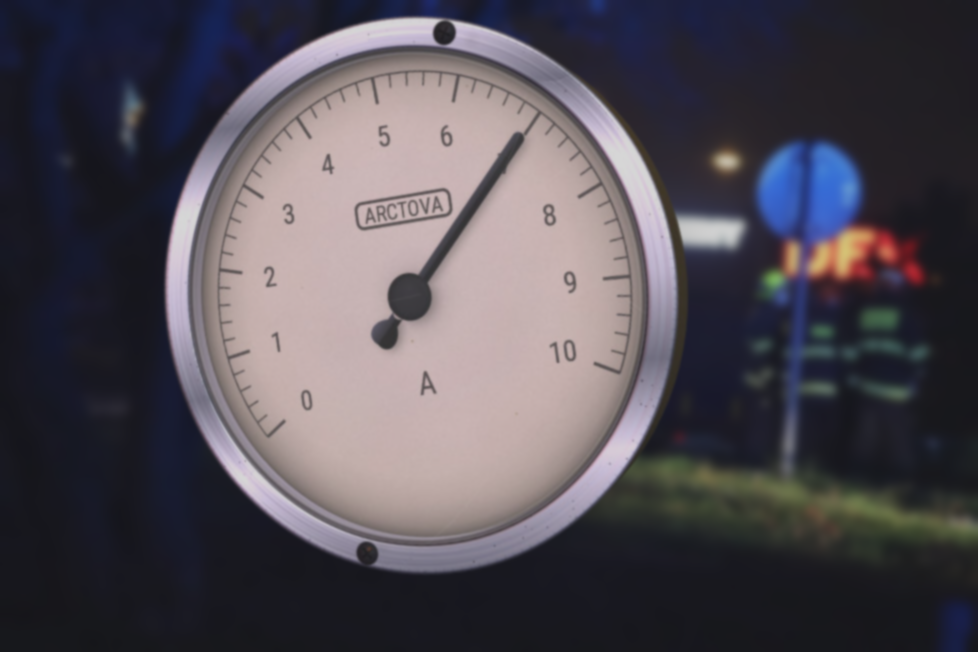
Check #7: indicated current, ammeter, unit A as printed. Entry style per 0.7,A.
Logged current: 7,A
